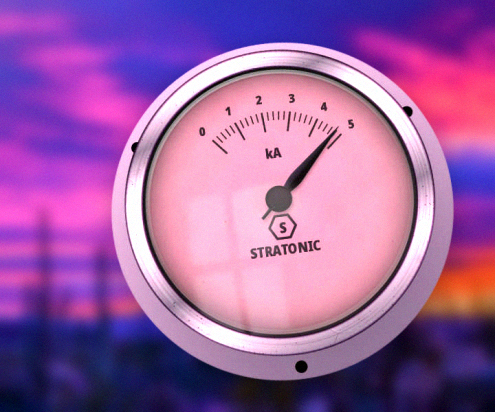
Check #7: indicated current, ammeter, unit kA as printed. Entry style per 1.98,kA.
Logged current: 4.8,kA
